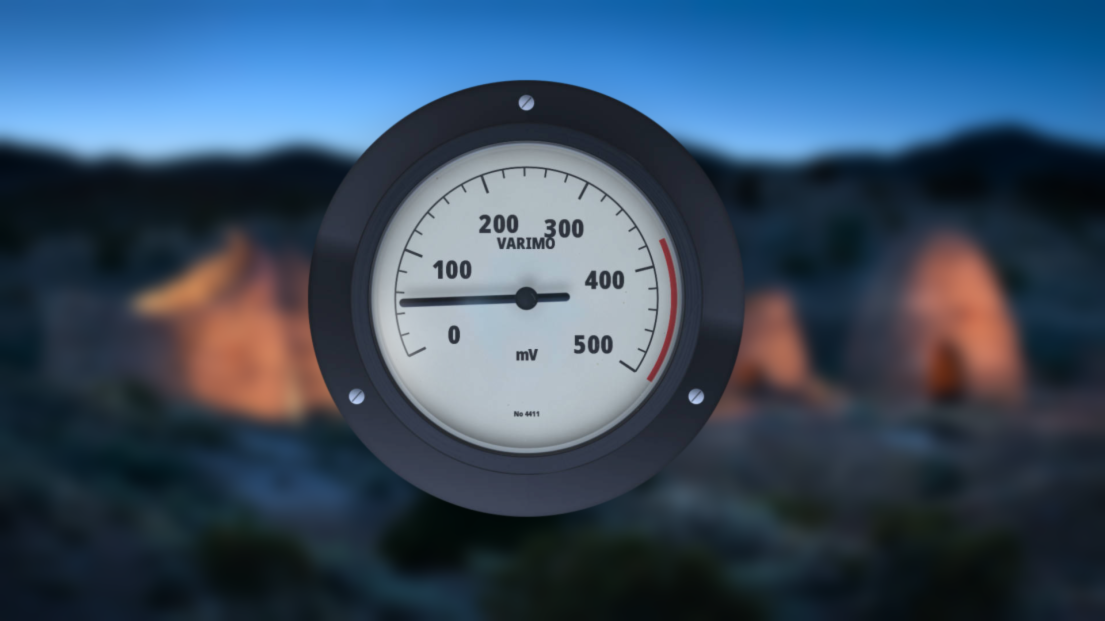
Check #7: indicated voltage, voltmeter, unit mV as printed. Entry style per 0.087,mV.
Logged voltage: 50,mV
